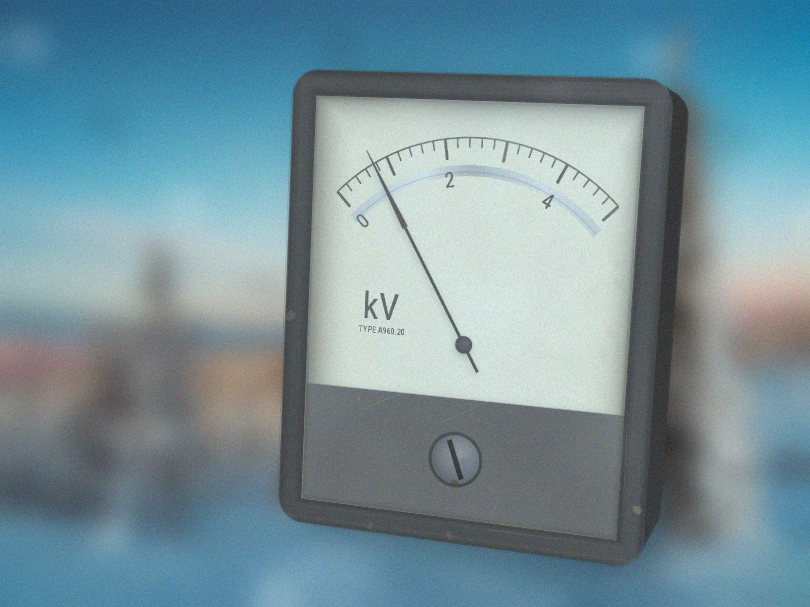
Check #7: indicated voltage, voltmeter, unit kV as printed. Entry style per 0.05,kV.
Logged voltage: 0.8,kV
